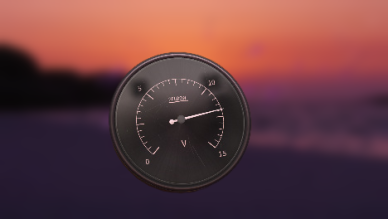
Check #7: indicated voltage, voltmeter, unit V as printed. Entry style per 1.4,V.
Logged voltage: 12,V
